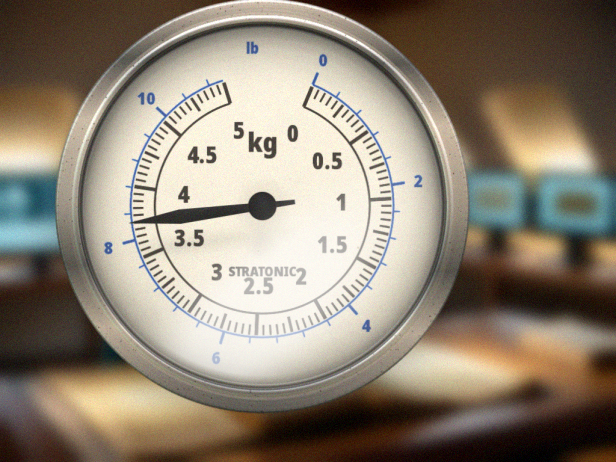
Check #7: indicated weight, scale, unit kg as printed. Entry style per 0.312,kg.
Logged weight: 3.75,kg
